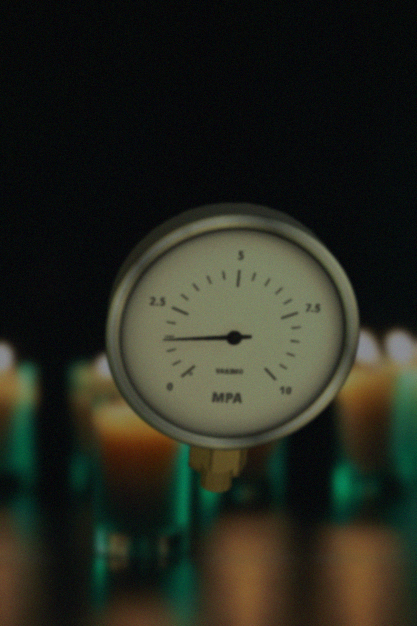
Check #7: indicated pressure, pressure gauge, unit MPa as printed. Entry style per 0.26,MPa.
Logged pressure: 1.5,MPa
